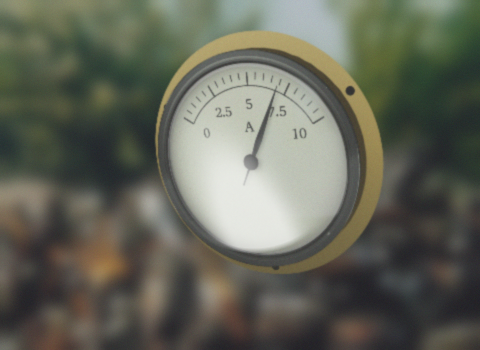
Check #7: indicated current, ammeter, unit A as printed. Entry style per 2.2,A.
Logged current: 7,A
